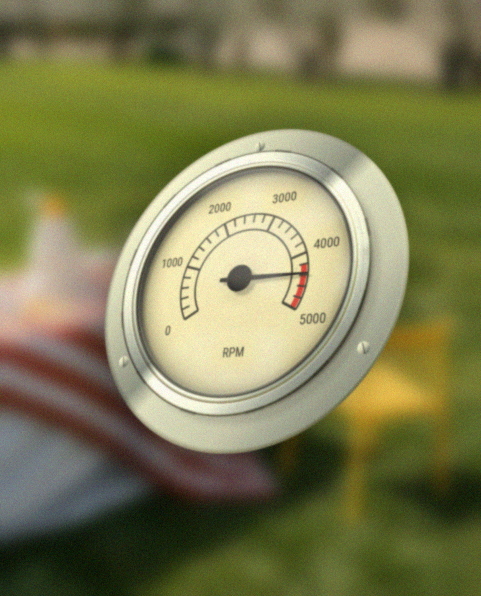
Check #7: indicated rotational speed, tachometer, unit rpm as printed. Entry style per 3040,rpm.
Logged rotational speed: 4400,rpm
